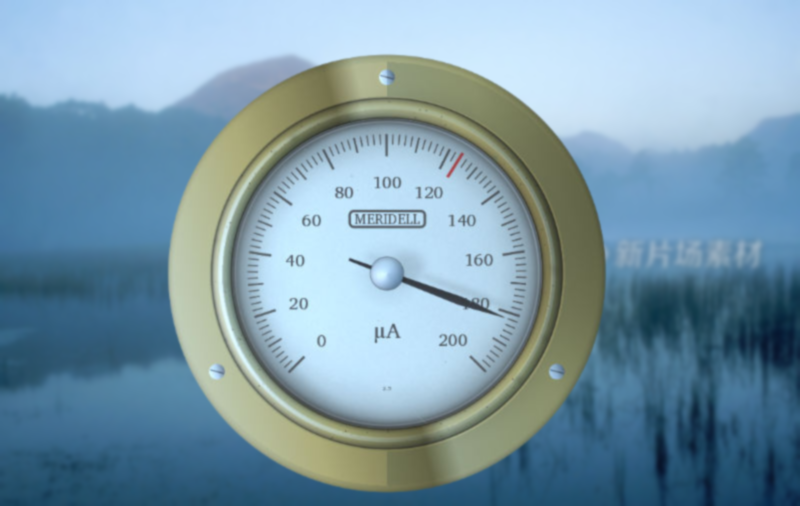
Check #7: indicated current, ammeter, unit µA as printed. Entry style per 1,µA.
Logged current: 182,µA
